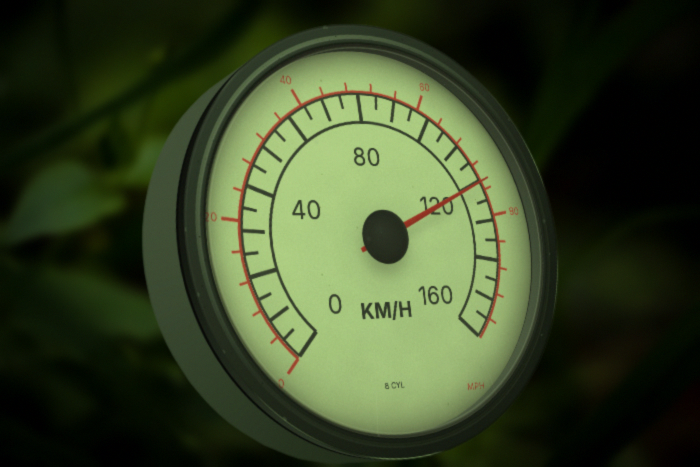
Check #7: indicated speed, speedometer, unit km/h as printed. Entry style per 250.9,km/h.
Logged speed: 120,km/h
